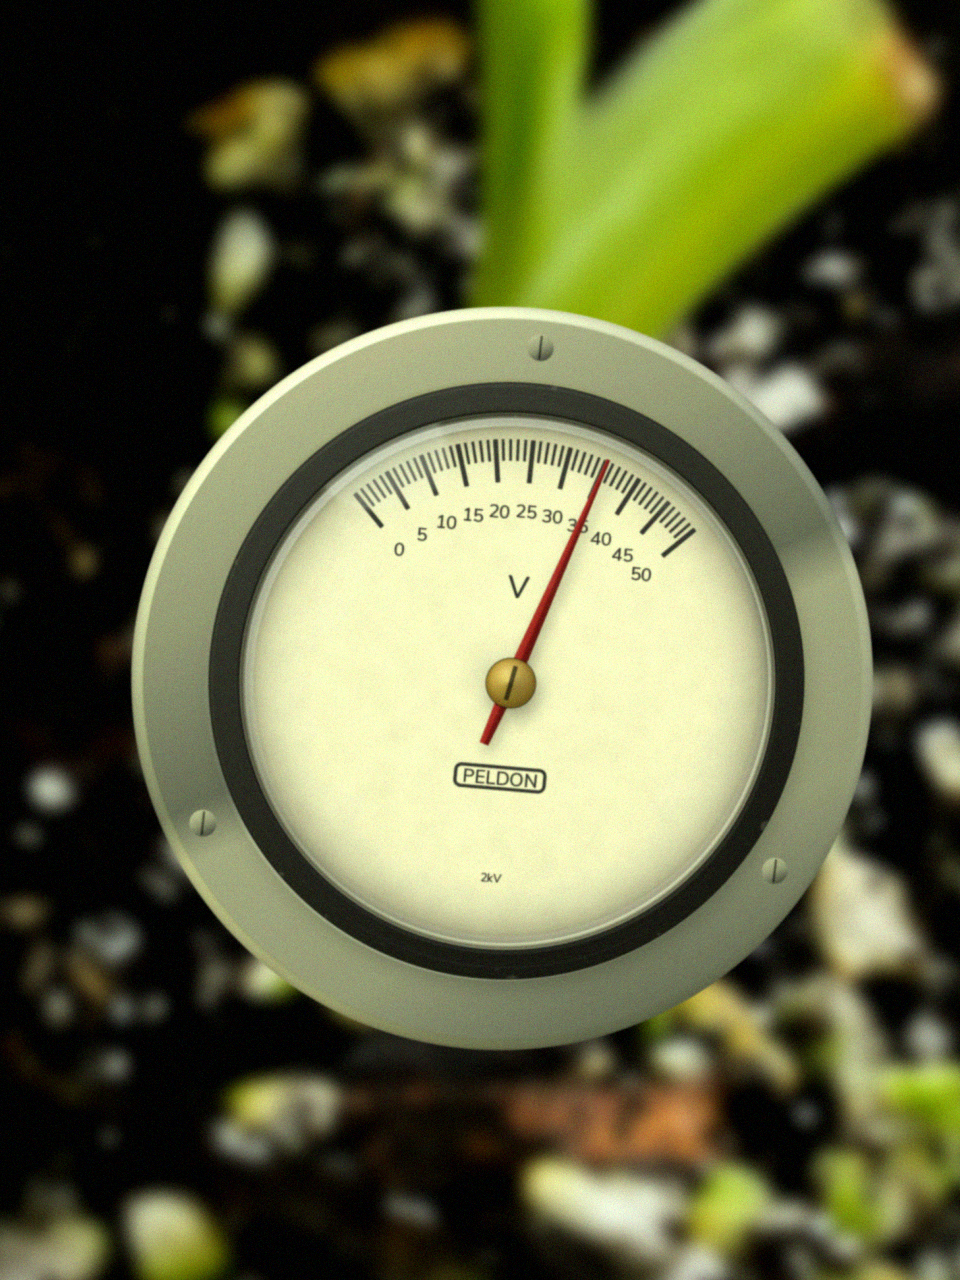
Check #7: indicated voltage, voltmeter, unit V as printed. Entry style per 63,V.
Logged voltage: 35,V
